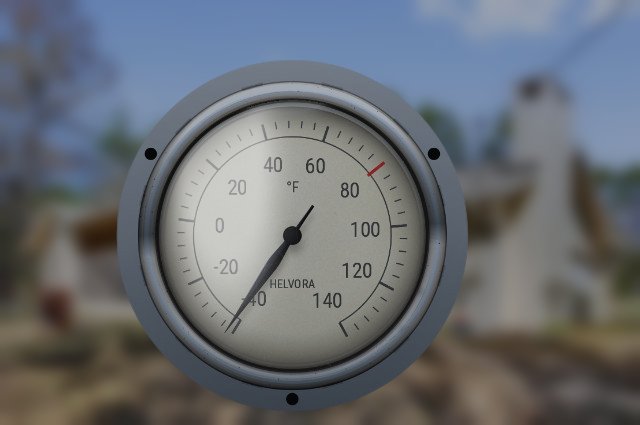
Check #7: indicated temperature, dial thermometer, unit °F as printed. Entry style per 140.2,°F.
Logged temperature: -38,°F
